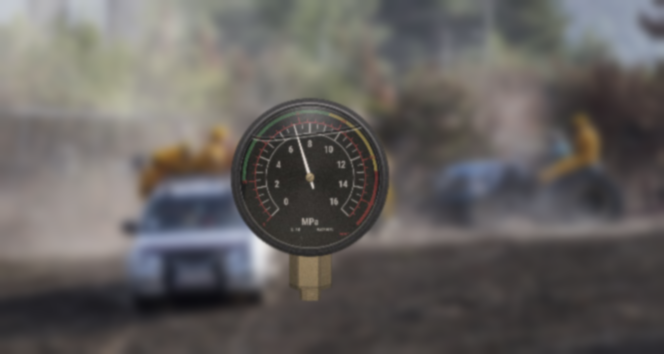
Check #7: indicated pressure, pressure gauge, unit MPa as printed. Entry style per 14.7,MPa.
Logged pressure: 7,MPa
